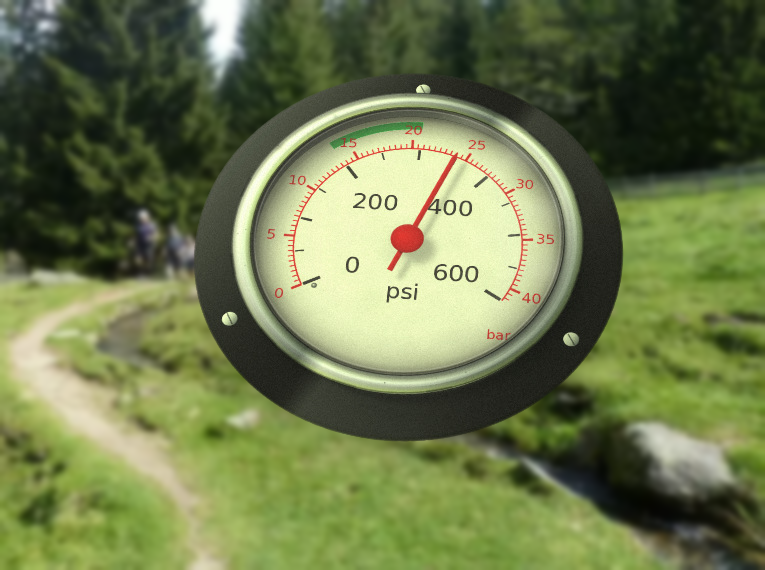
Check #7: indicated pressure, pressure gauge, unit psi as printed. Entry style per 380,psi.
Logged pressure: 350,psi
